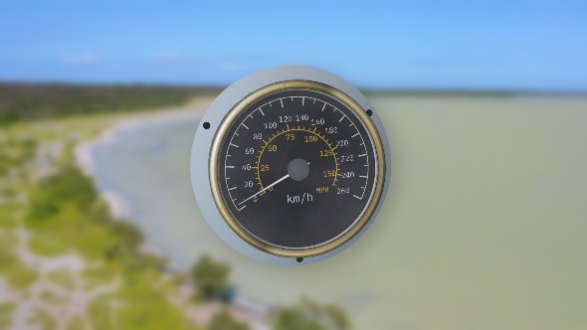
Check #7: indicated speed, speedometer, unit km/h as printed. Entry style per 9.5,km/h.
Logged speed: 5,km/h
